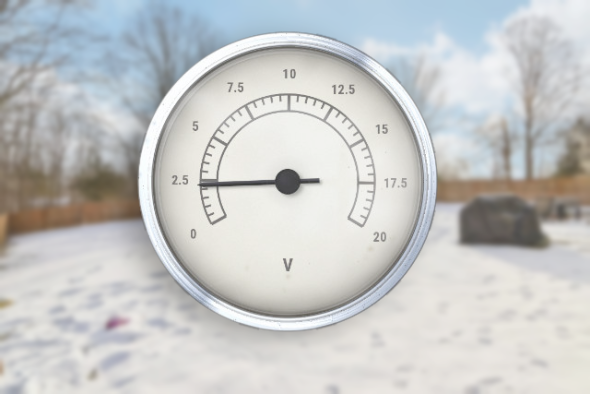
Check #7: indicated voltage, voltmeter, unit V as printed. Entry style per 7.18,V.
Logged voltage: 2.25,V
